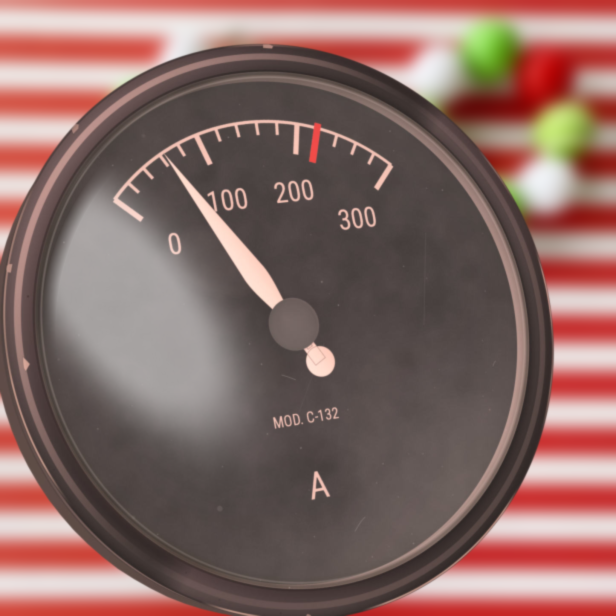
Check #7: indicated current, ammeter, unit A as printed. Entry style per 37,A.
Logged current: 60,A
